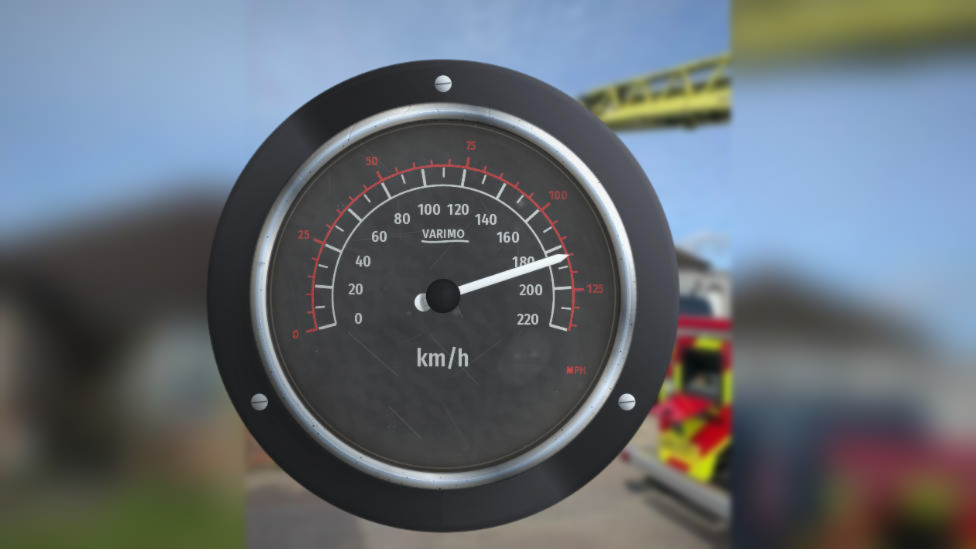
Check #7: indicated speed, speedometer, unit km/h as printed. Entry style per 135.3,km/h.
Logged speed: 185,km/h
